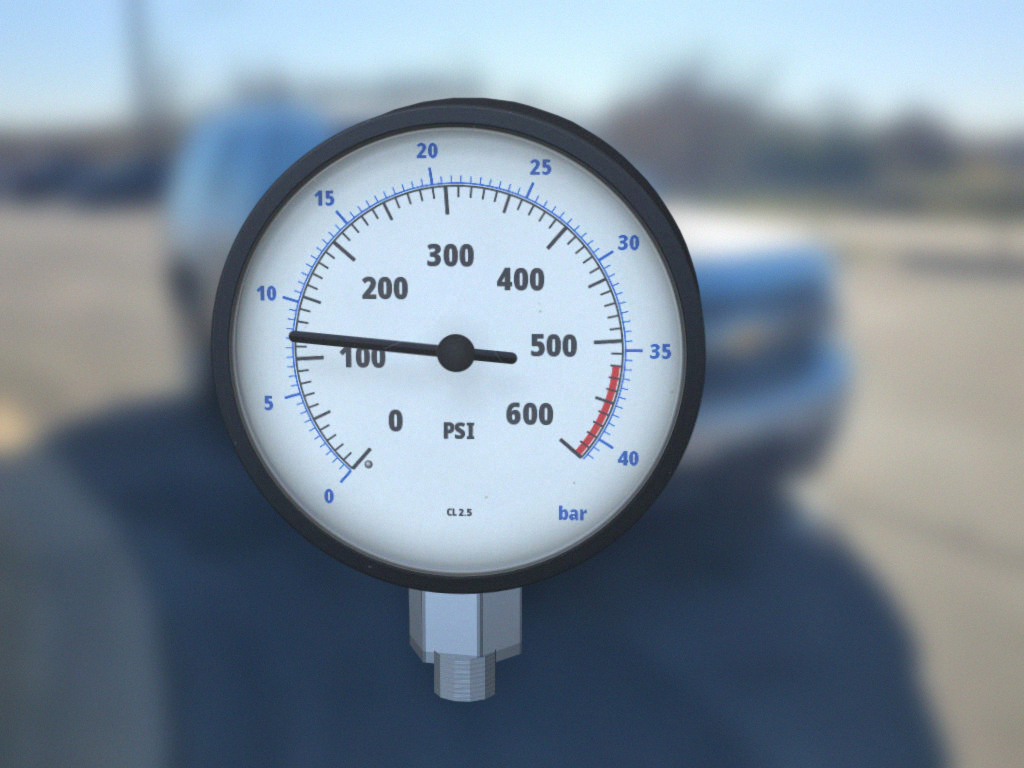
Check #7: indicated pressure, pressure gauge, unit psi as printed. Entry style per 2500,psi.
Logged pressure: 120,psi
